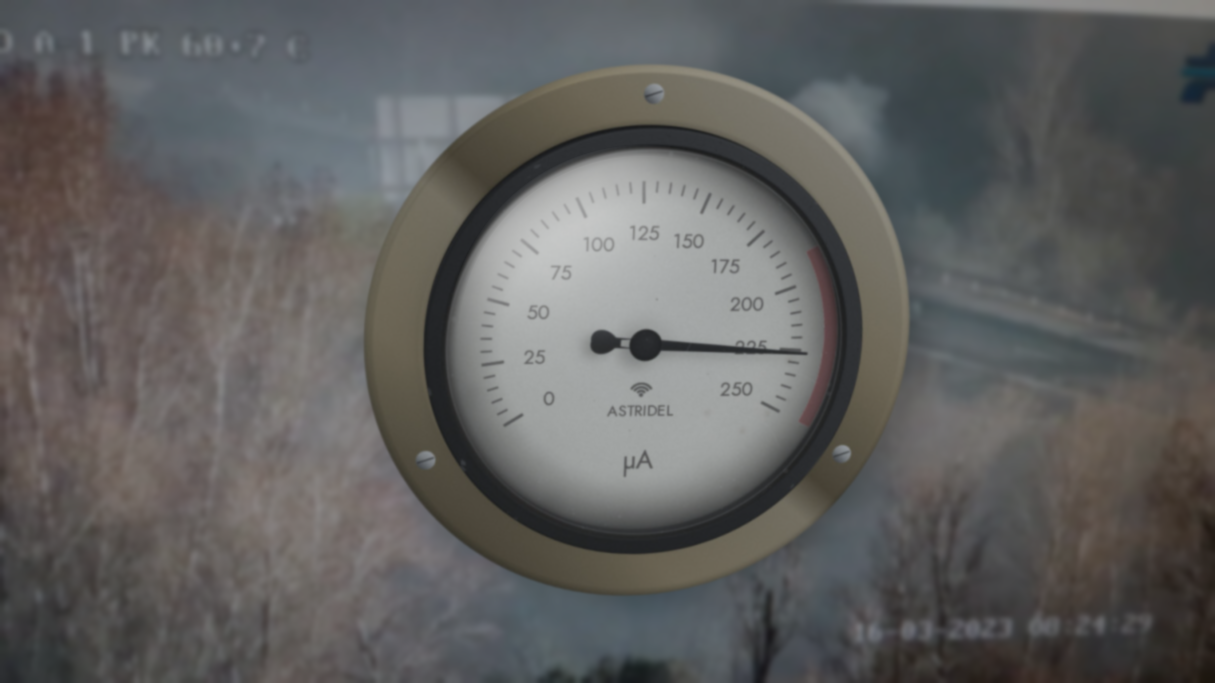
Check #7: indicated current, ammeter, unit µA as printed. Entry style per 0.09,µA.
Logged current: 225,µA
